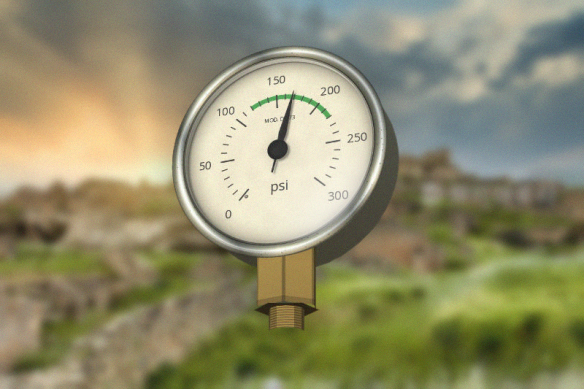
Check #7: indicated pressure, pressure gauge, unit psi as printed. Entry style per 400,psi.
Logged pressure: 170,psi
